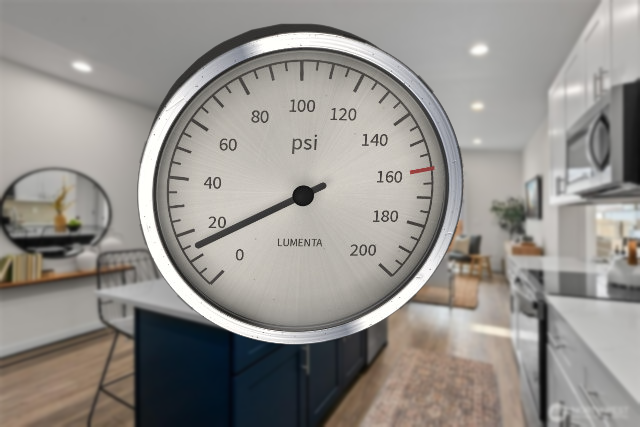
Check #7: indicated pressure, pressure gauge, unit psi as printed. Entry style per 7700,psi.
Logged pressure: 15,psi
